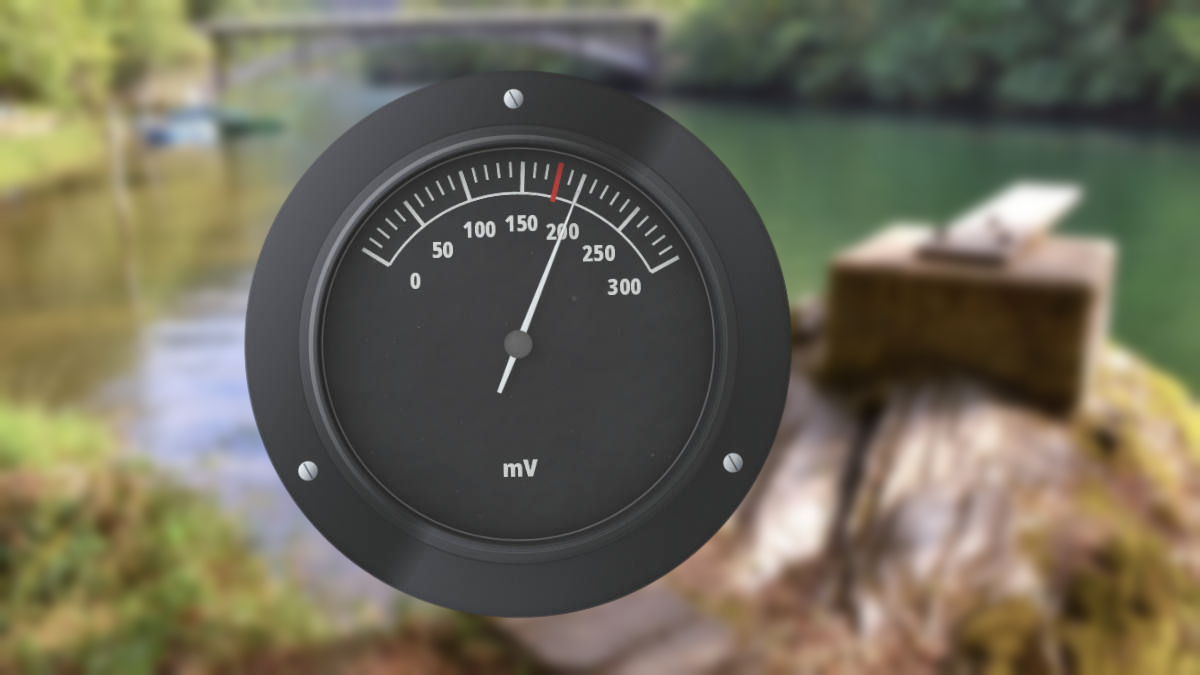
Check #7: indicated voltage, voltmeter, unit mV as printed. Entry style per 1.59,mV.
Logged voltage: 200,mV
